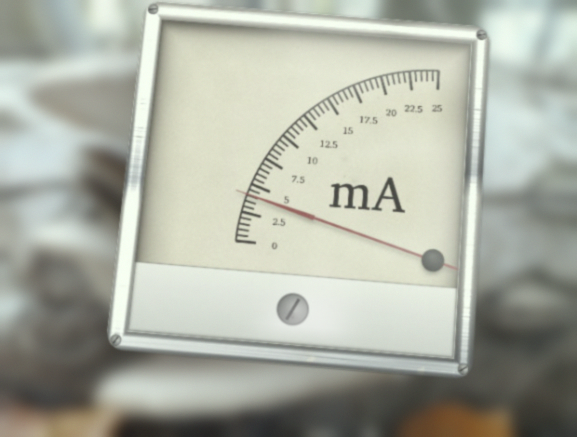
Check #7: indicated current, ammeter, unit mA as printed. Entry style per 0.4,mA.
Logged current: 4,mA
